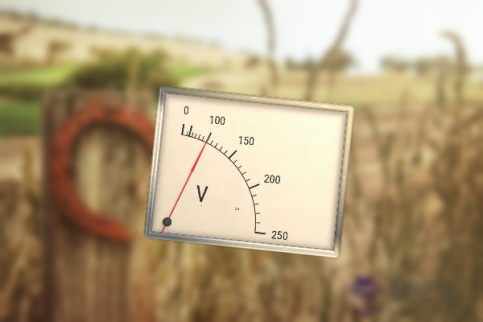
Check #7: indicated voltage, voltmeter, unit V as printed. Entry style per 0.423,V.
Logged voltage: 100,V
